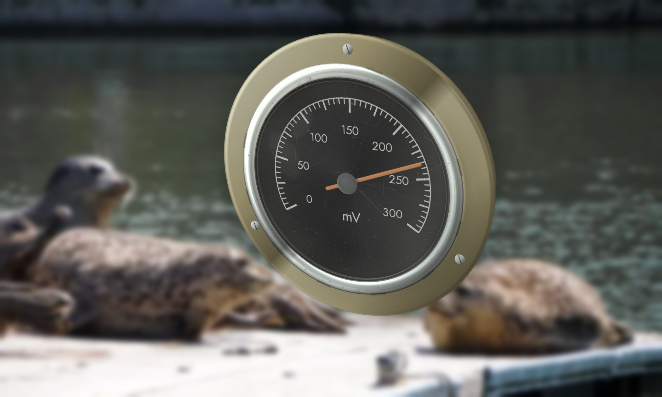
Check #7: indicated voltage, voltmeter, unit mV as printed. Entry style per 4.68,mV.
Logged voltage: 235,mV
